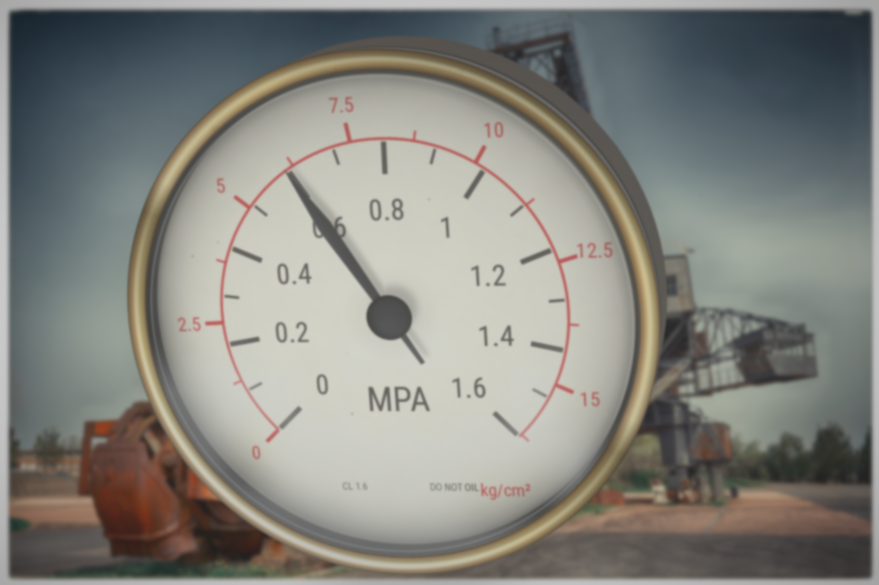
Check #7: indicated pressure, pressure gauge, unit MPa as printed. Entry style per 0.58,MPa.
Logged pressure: 0.6,MPa
